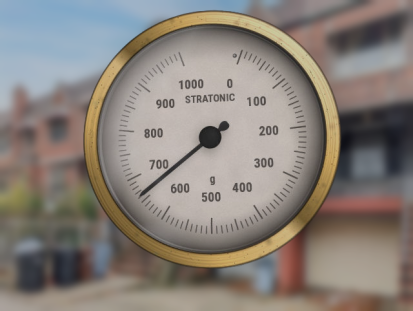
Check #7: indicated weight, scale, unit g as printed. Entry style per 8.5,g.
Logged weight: 660,g
